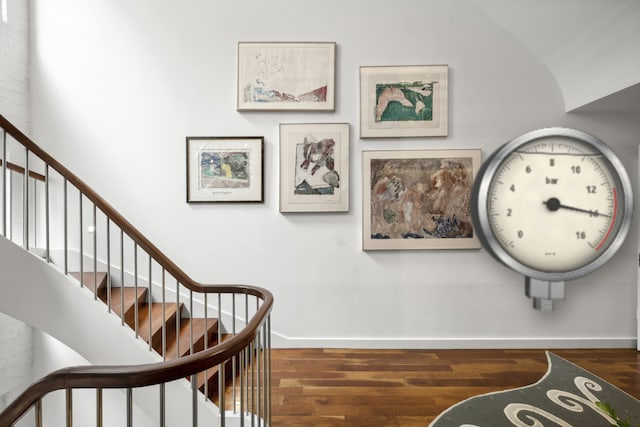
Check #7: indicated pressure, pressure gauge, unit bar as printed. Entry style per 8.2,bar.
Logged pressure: 14,bar
